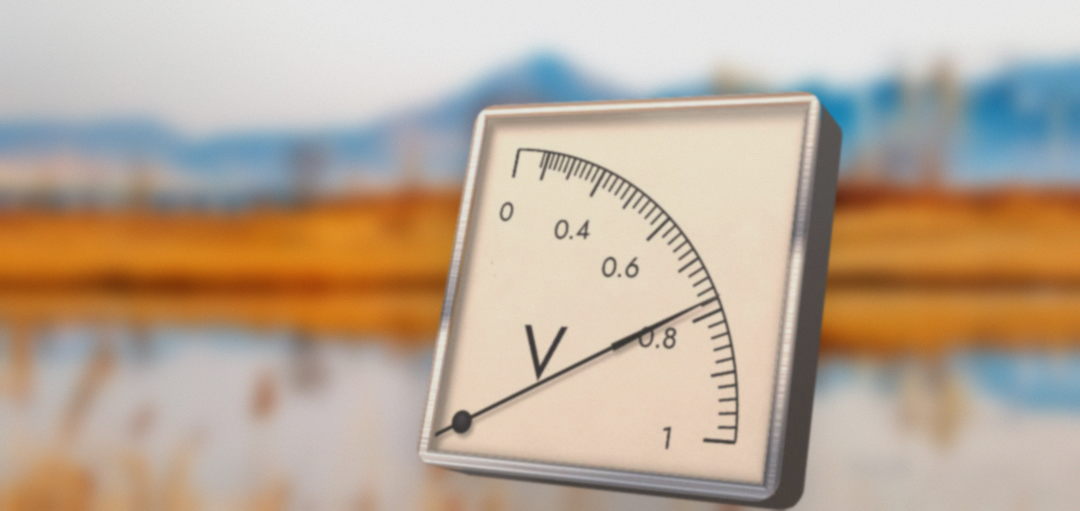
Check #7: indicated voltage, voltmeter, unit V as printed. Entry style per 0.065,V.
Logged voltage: 0.78,V
